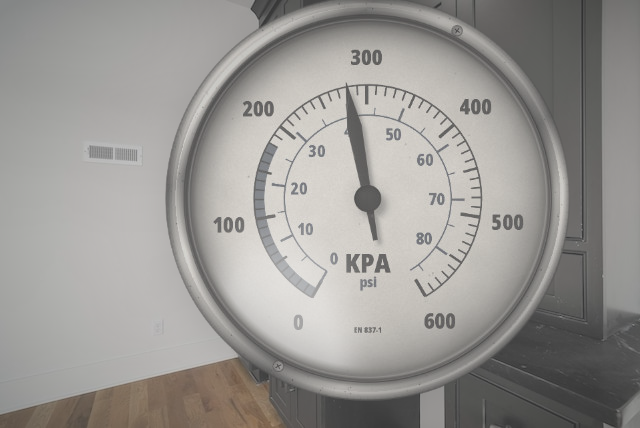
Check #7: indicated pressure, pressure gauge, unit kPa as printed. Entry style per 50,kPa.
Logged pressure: 280,kPa
